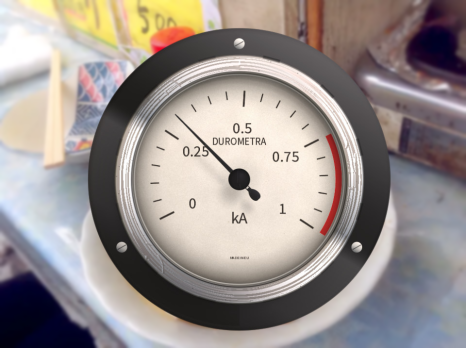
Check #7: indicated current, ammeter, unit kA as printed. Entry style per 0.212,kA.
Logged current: 0.3,kA
